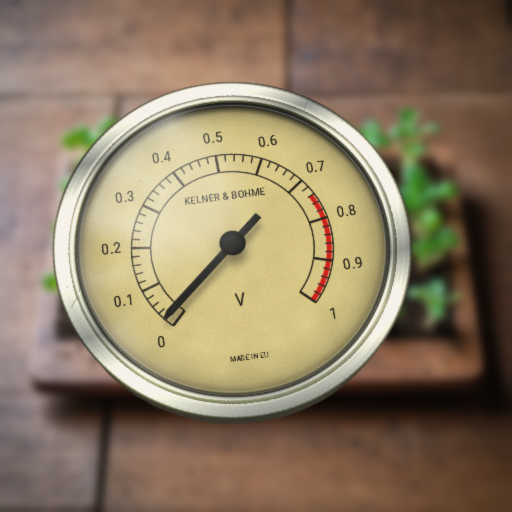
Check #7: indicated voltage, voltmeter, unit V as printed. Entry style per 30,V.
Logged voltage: 0.02,V
